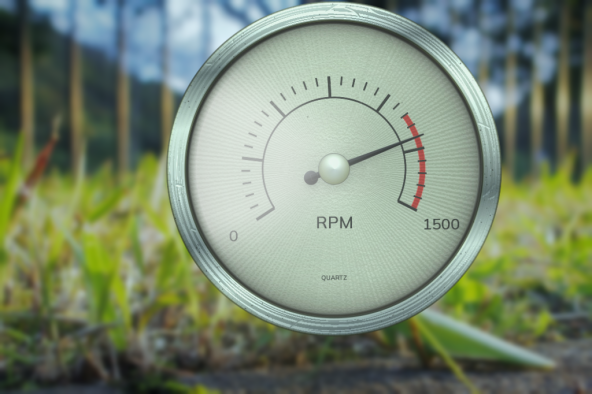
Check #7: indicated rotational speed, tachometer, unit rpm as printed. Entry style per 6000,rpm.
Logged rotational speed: 1200,rpm
